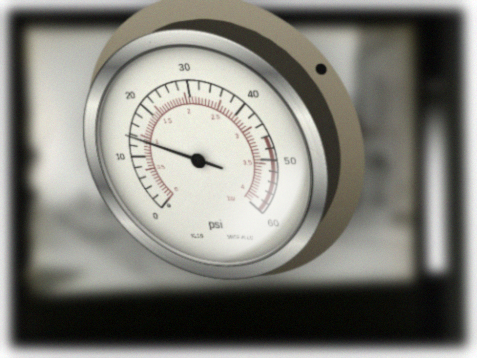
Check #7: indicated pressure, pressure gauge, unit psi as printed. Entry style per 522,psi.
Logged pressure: 14,psi
